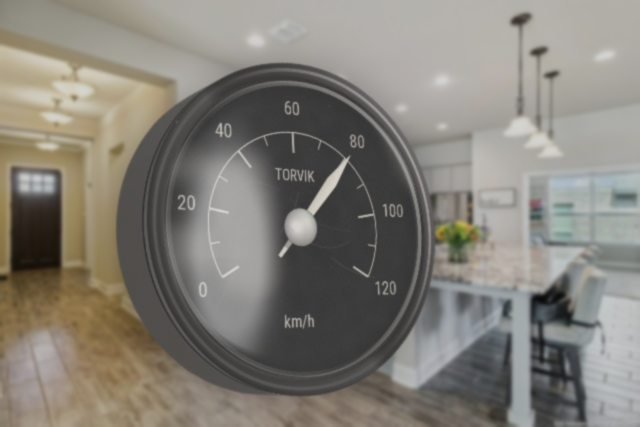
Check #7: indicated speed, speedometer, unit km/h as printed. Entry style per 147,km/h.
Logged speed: 80,km/h
